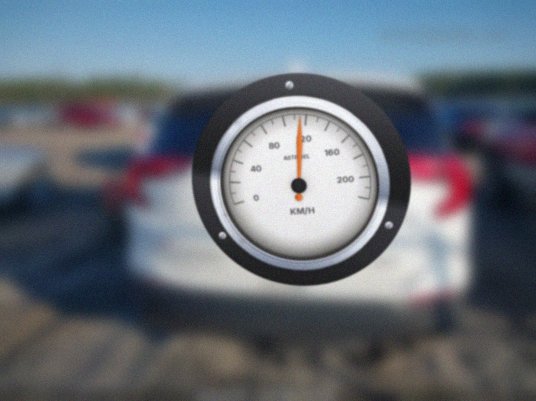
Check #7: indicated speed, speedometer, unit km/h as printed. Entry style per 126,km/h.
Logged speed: 115,km/h
